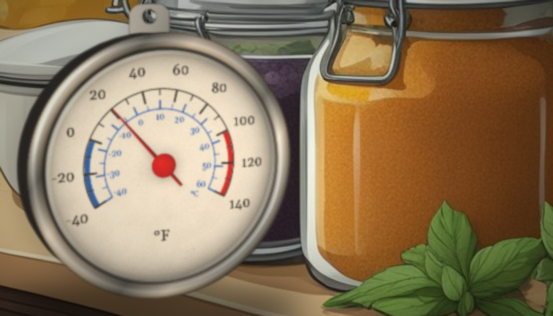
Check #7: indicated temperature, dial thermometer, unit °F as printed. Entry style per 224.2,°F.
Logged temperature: 20,°F
